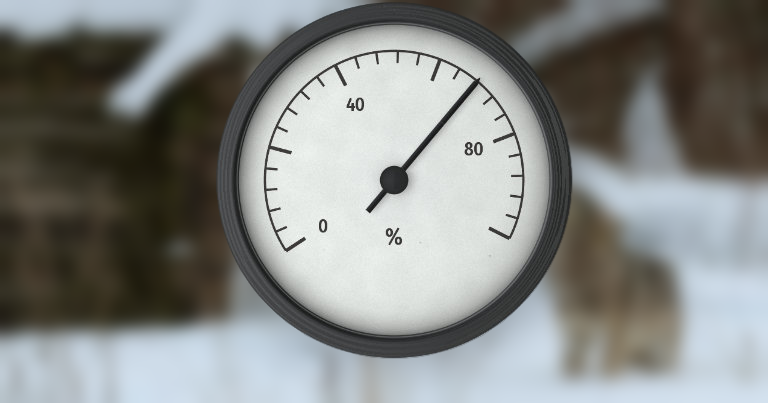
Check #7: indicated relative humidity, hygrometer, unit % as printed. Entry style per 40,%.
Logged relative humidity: 68,%
